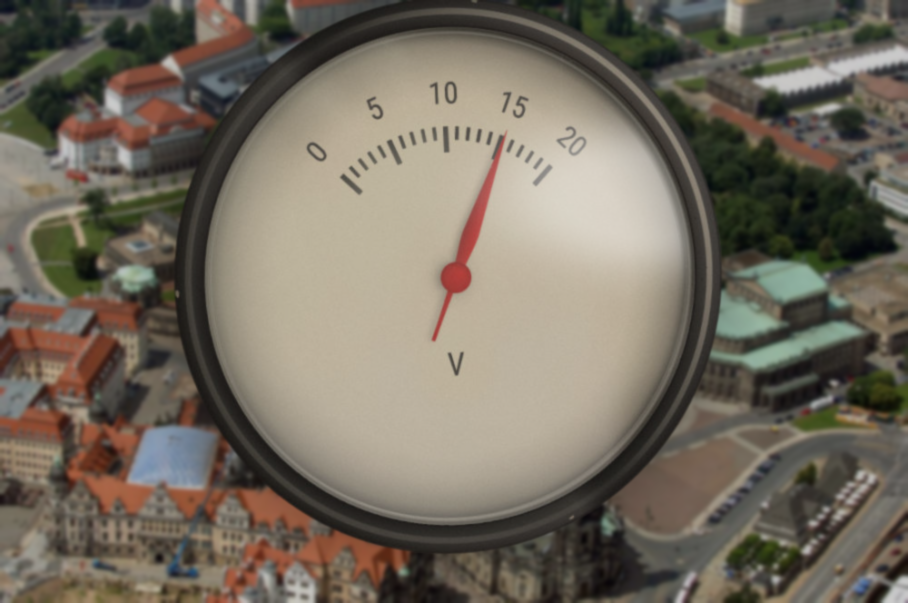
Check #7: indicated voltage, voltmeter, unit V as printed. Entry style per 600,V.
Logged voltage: 15,V
